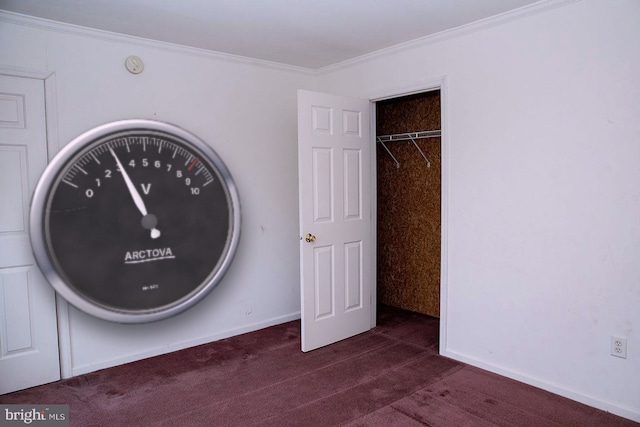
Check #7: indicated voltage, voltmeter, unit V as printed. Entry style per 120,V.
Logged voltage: 3,V
